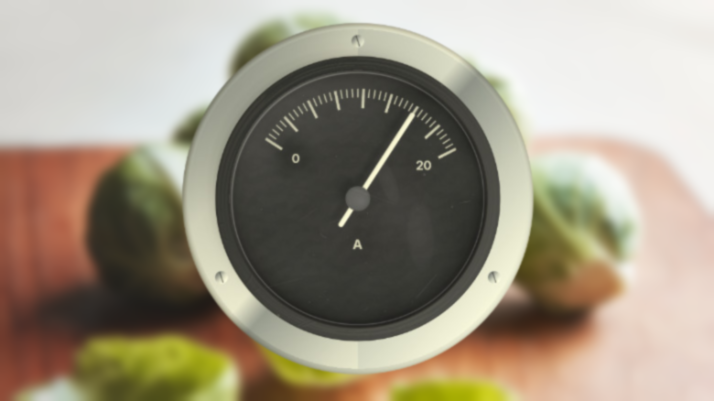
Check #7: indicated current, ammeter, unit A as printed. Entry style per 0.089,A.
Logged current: 15,A
